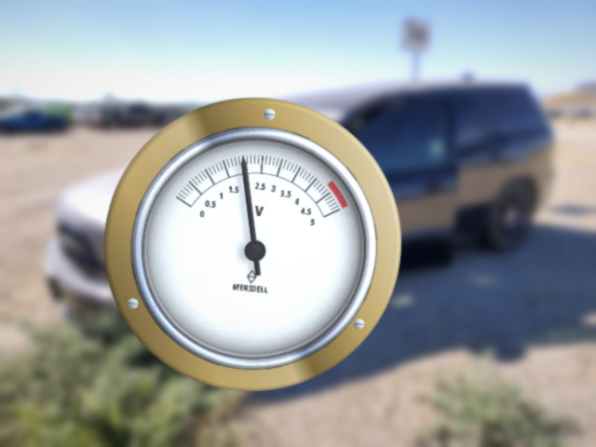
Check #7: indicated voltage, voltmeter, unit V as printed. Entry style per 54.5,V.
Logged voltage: 2,V
